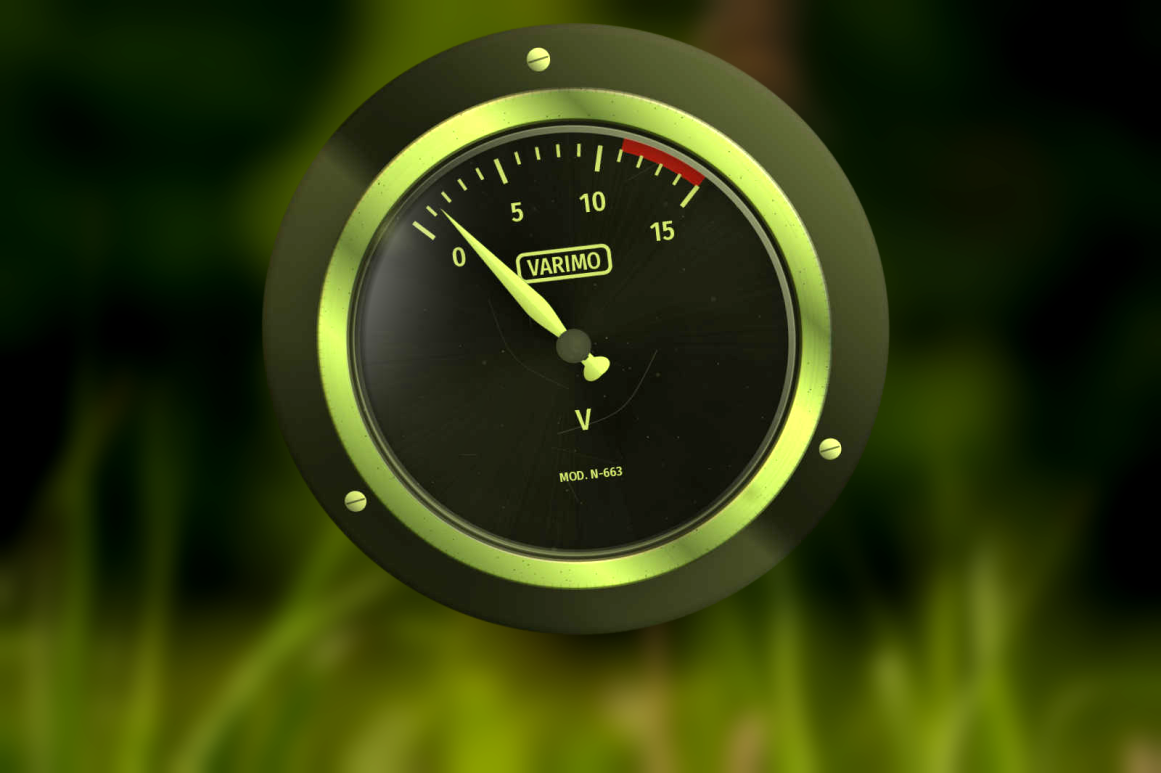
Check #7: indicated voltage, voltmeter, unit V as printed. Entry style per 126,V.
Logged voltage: 1.5,V
